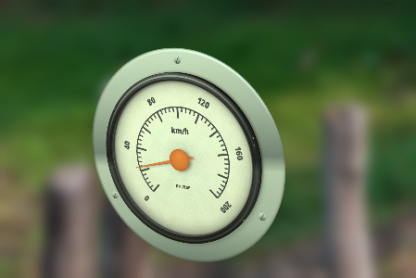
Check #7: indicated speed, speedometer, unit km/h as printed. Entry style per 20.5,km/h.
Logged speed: 24,km/h
